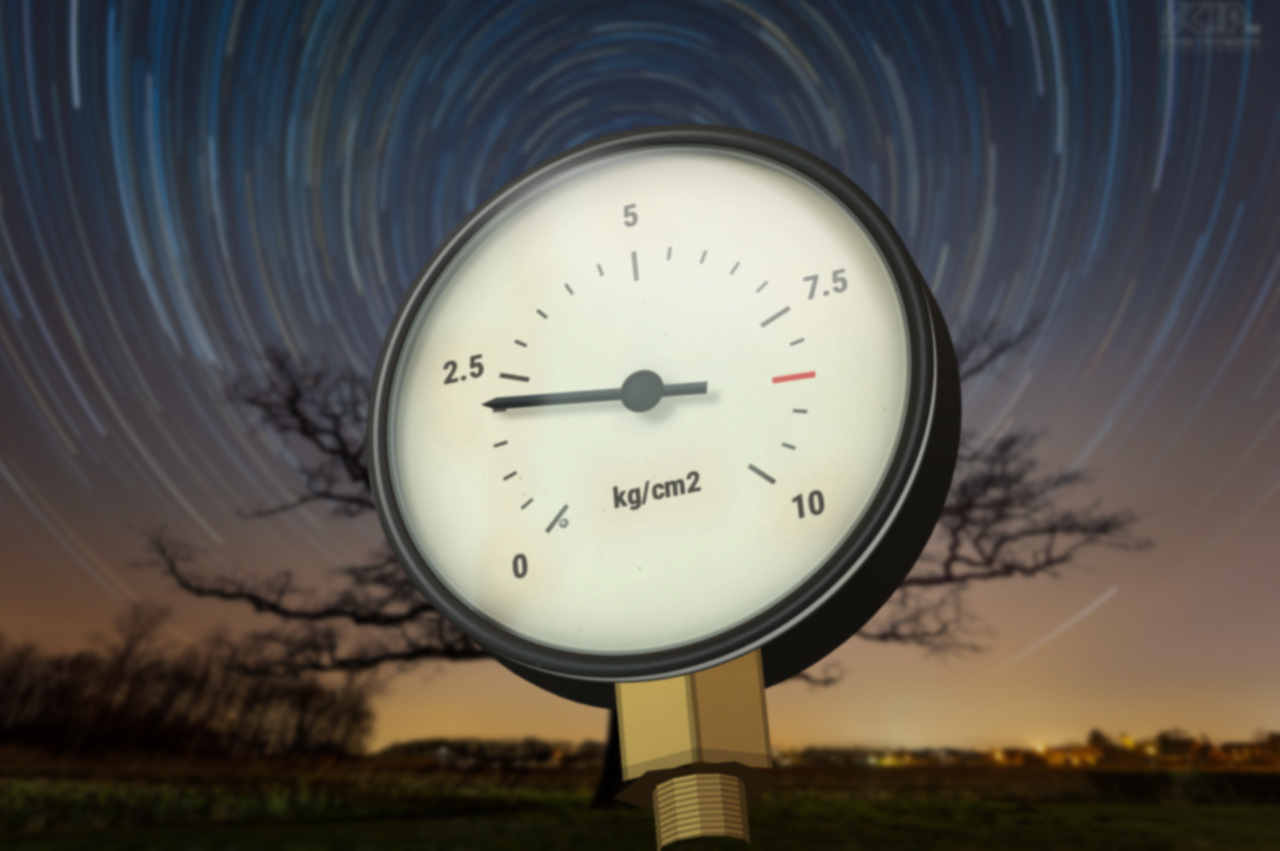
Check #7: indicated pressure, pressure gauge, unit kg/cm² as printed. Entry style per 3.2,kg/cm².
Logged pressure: 2,kg/cm²
